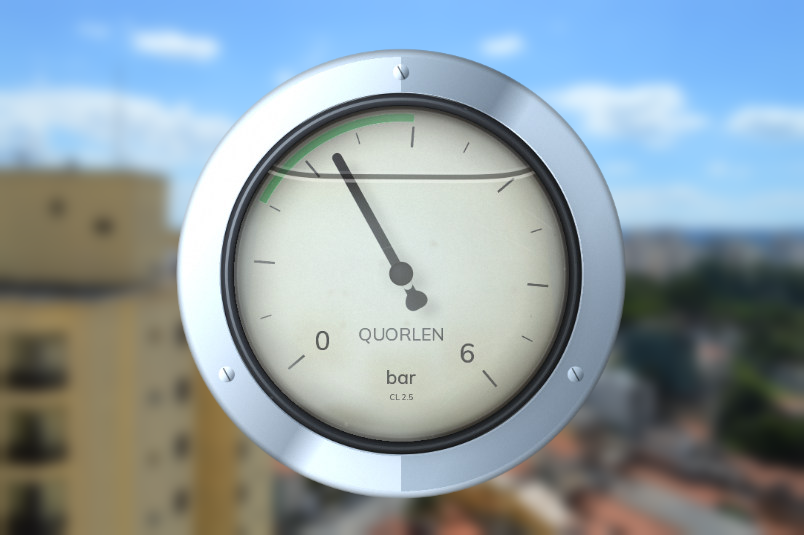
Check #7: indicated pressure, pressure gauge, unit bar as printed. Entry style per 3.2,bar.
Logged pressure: 2.25,bar
